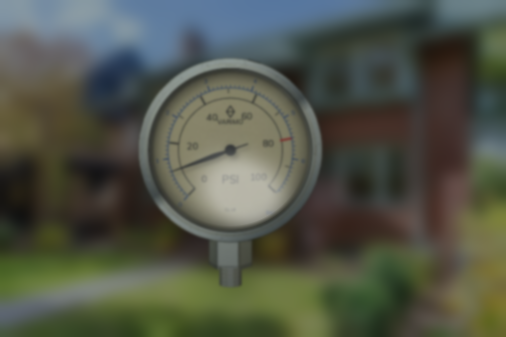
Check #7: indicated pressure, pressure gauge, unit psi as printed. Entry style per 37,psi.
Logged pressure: 10,psi
